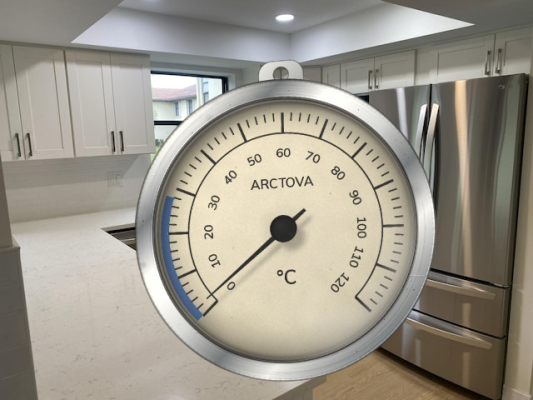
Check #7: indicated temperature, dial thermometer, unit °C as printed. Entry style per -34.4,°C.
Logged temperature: 2,°C
